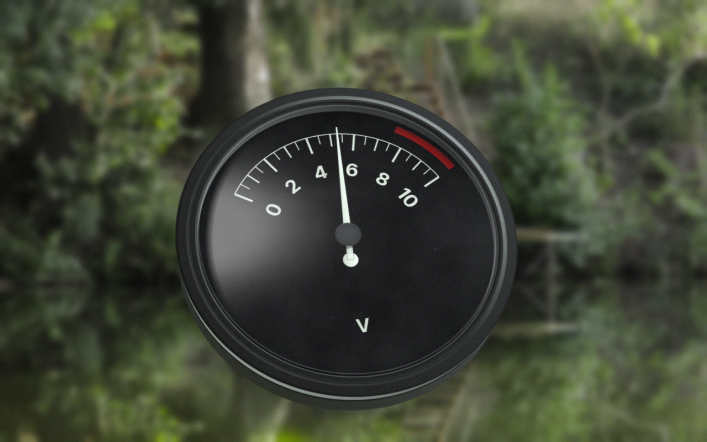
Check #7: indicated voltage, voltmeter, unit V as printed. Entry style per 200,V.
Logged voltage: 5.25,V
